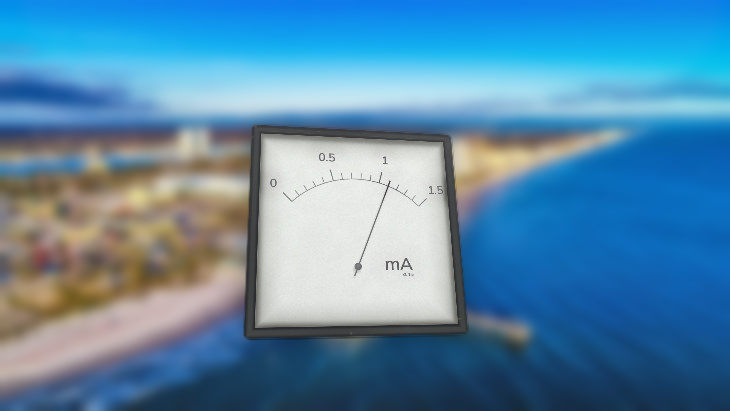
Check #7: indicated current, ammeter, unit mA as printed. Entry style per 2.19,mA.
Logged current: 1.1,mA
